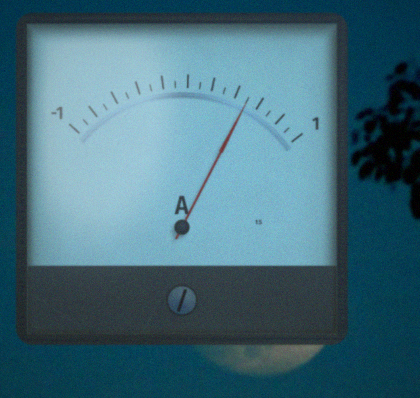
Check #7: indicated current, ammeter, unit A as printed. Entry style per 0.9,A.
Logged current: 0.5,A
